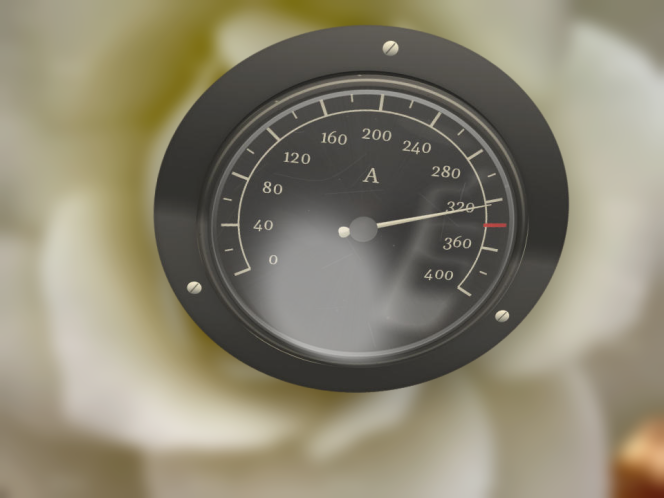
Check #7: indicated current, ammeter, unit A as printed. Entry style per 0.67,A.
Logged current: 320,A
